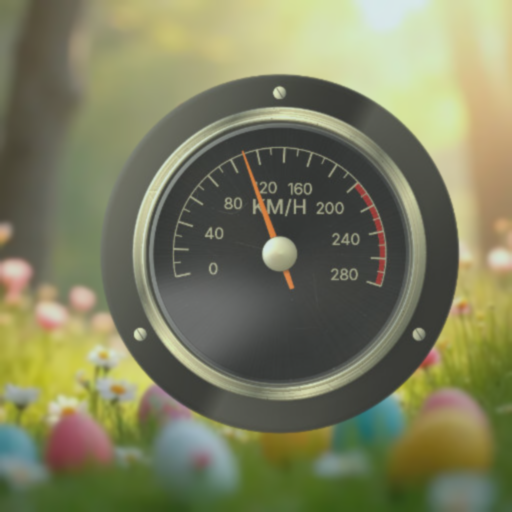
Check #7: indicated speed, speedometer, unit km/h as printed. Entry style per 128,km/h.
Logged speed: 110,km/h
